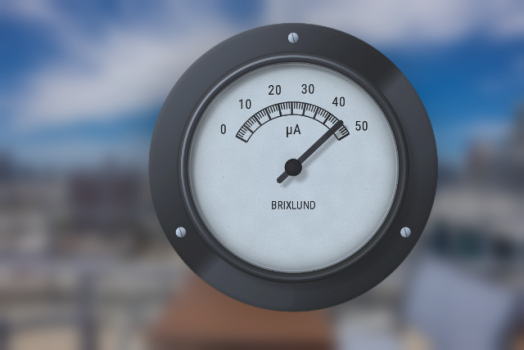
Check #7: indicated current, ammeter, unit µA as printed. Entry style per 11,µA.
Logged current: 45,µA
